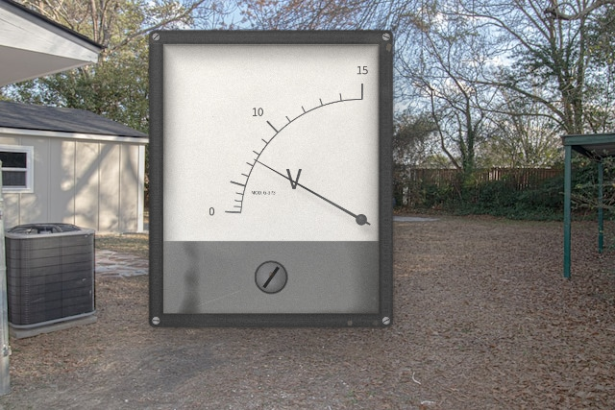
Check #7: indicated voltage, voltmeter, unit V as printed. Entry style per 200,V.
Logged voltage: 7.5,V
